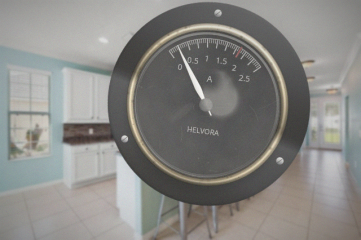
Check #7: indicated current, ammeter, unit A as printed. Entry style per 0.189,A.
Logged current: 0.25,A
